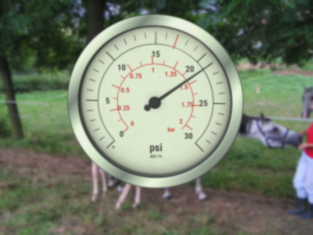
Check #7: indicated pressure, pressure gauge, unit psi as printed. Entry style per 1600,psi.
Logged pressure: 21,psi
